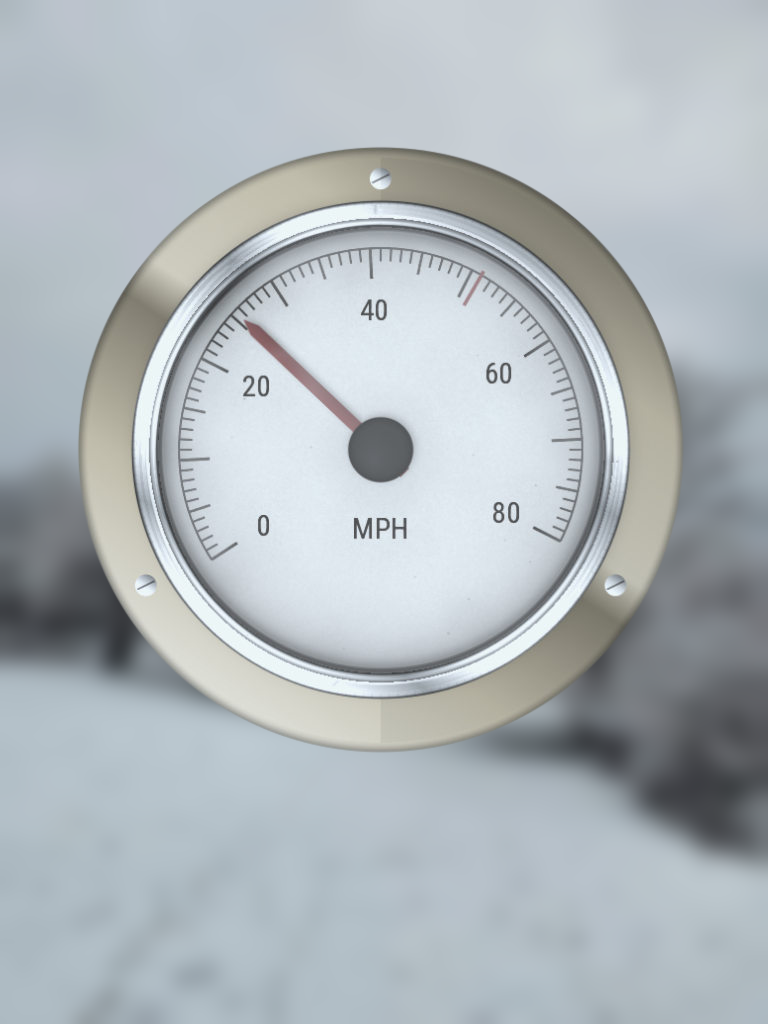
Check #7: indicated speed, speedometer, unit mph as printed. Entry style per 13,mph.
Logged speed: 25.5,mph
